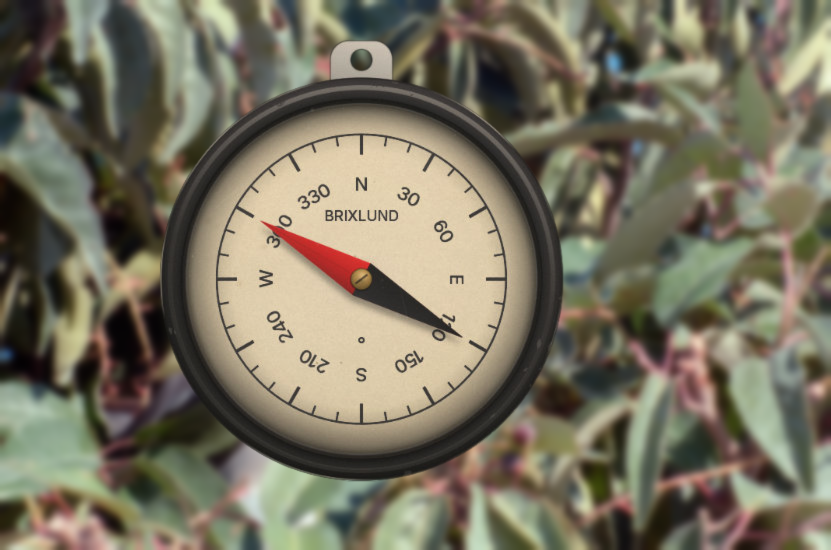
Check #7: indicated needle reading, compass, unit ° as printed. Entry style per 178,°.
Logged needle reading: 300,°
